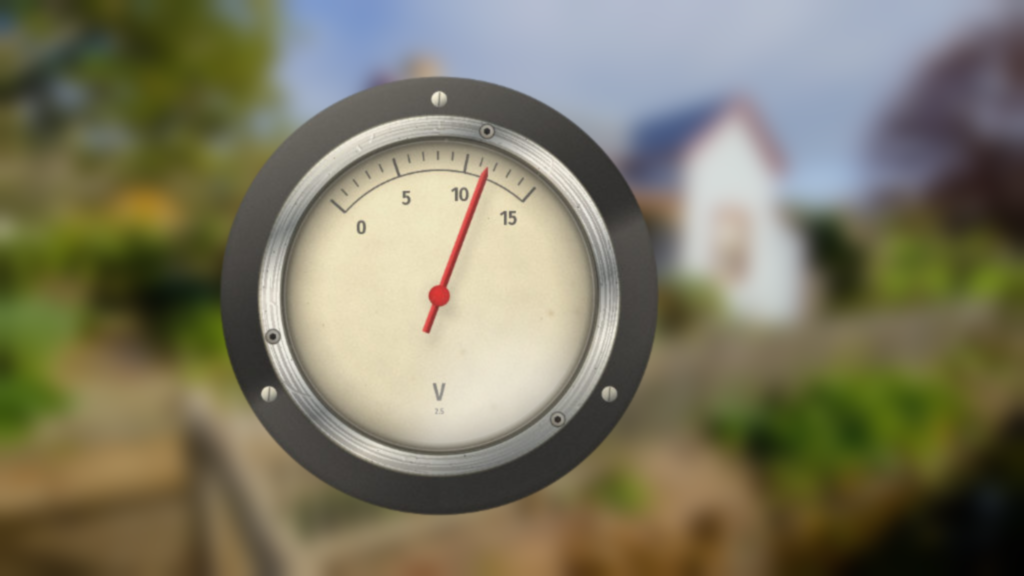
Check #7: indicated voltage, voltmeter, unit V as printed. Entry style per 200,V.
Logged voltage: 11.5,V
